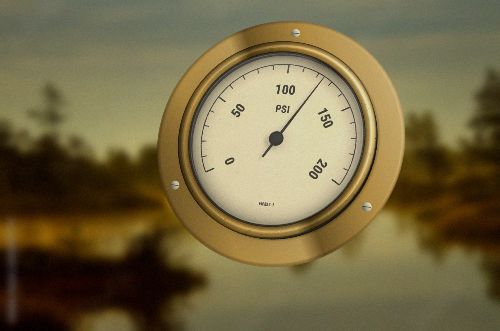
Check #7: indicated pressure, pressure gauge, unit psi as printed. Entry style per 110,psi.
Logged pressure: 125,psi
